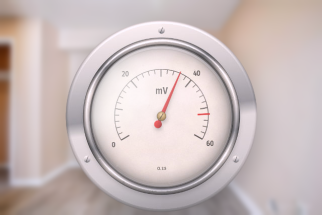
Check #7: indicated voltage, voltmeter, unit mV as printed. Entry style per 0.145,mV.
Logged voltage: 36,mV
